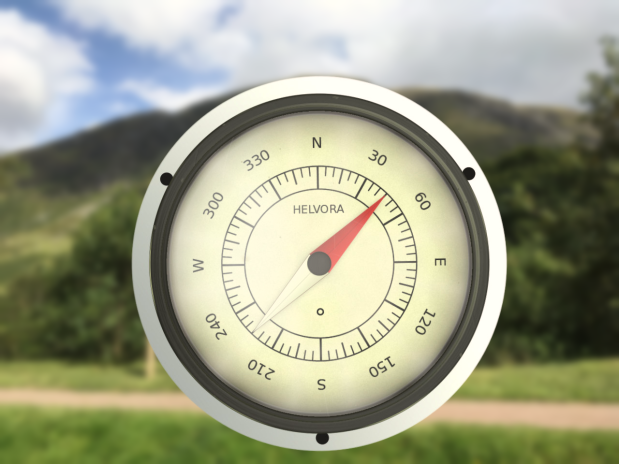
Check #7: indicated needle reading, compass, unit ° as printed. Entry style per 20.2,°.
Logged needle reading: 45,°
